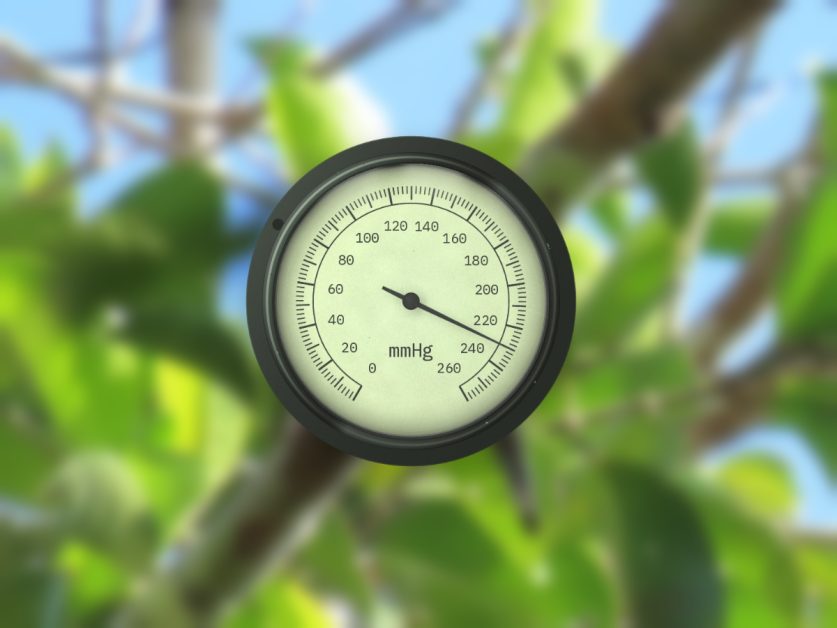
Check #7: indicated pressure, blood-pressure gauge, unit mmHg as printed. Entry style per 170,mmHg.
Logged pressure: 230,mmHg
